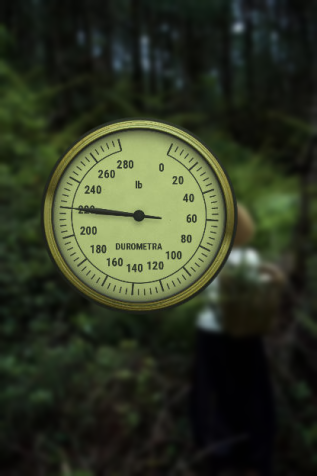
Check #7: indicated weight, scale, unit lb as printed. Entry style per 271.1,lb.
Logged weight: 220,lb
